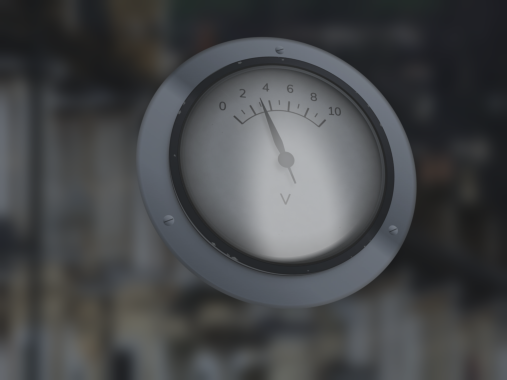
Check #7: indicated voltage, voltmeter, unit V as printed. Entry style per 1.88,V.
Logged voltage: 3,V
